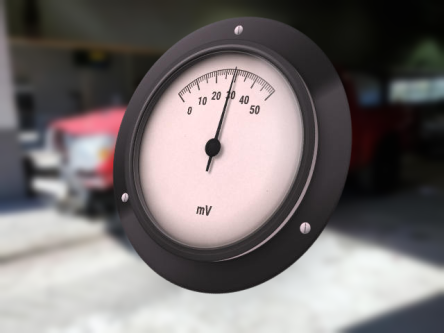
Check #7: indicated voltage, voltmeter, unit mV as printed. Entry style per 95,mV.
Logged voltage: 30,mV
